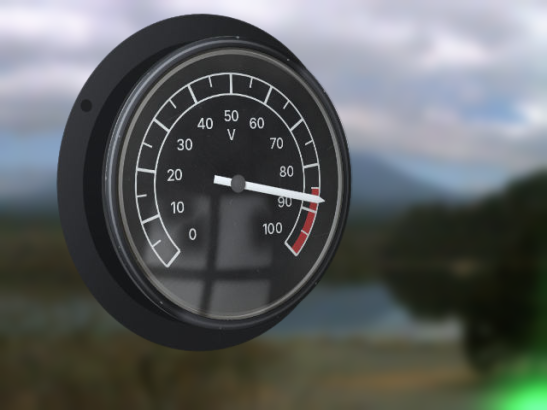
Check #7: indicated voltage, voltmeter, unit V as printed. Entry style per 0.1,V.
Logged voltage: 87.5,V
